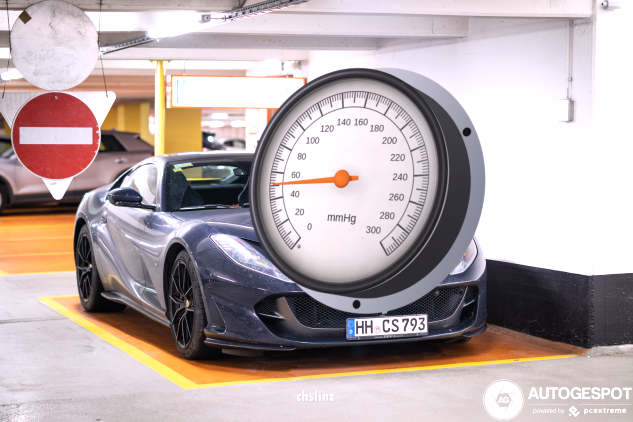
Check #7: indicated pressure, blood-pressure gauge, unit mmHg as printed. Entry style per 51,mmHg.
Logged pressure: 50,mmHg
